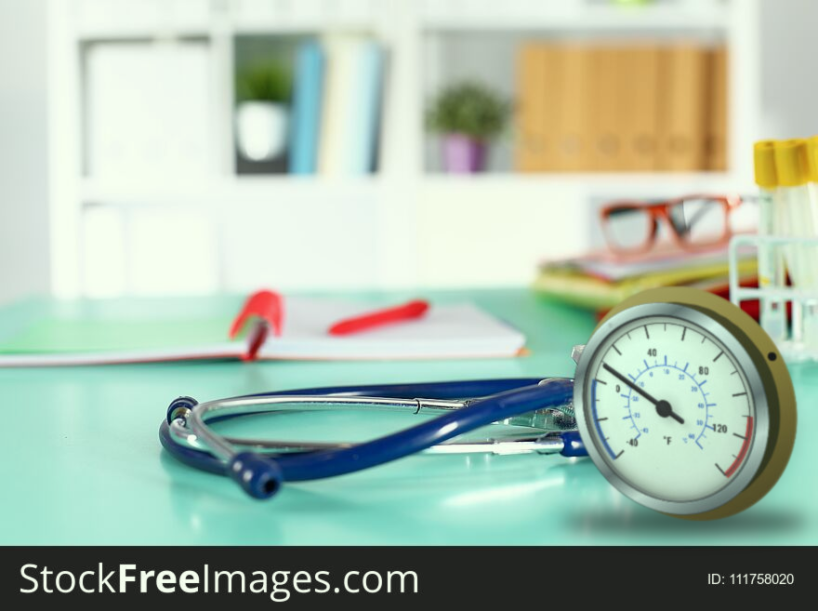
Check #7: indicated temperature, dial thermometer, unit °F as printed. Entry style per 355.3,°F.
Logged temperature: 10,°F
